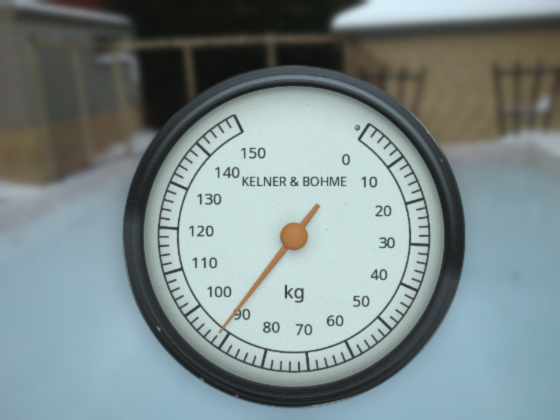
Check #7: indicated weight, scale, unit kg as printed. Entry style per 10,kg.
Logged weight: 92,kg
